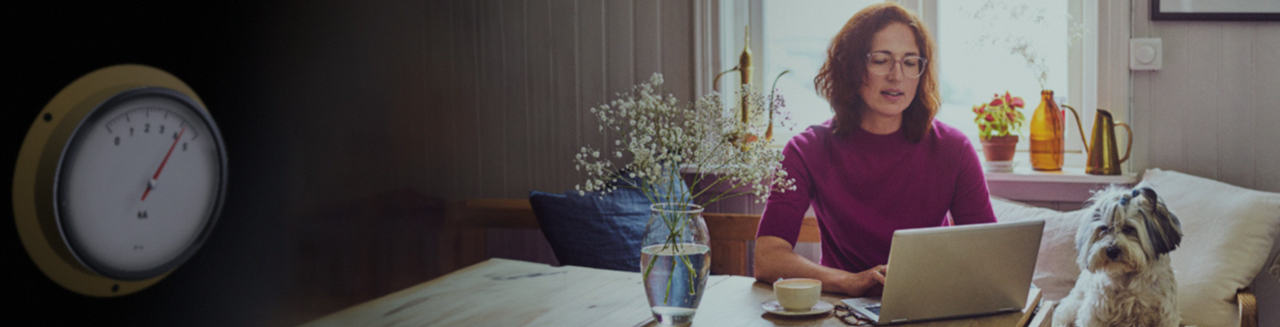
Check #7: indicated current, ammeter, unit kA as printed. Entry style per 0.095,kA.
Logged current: 4,kA
